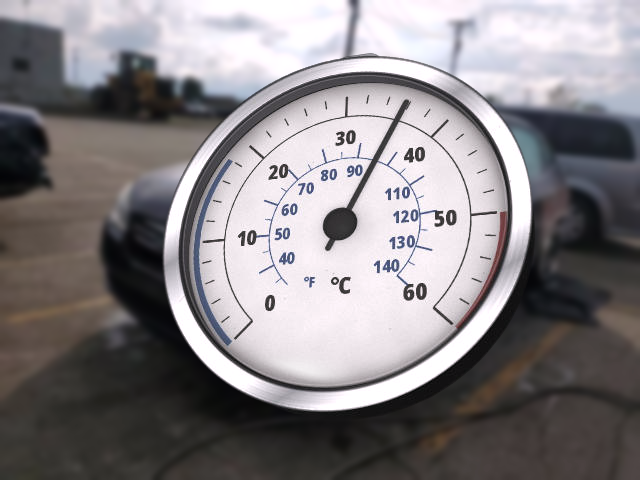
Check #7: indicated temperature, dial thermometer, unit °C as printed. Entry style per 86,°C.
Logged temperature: 36,°C
